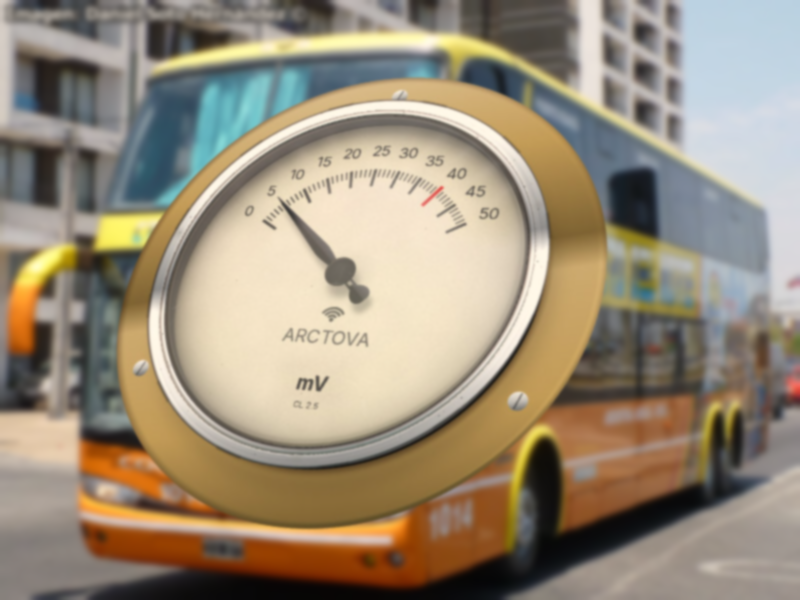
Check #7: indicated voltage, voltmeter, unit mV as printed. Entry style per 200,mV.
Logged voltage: 5,mV
